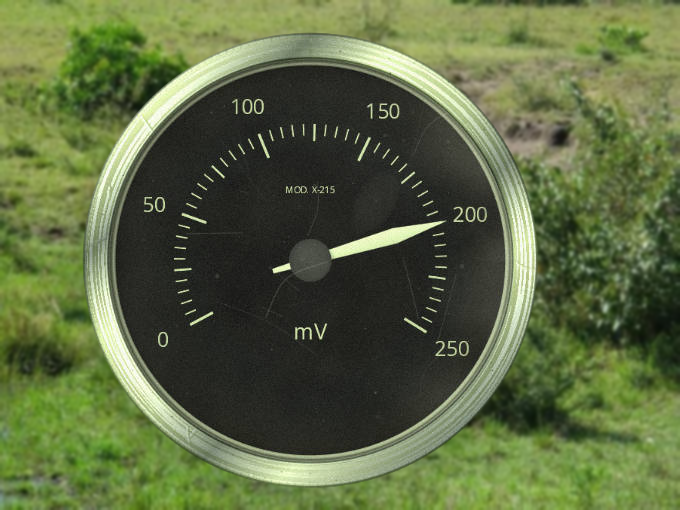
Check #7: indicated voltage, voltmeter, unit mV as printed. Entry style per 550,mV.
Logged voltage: 200,mV
